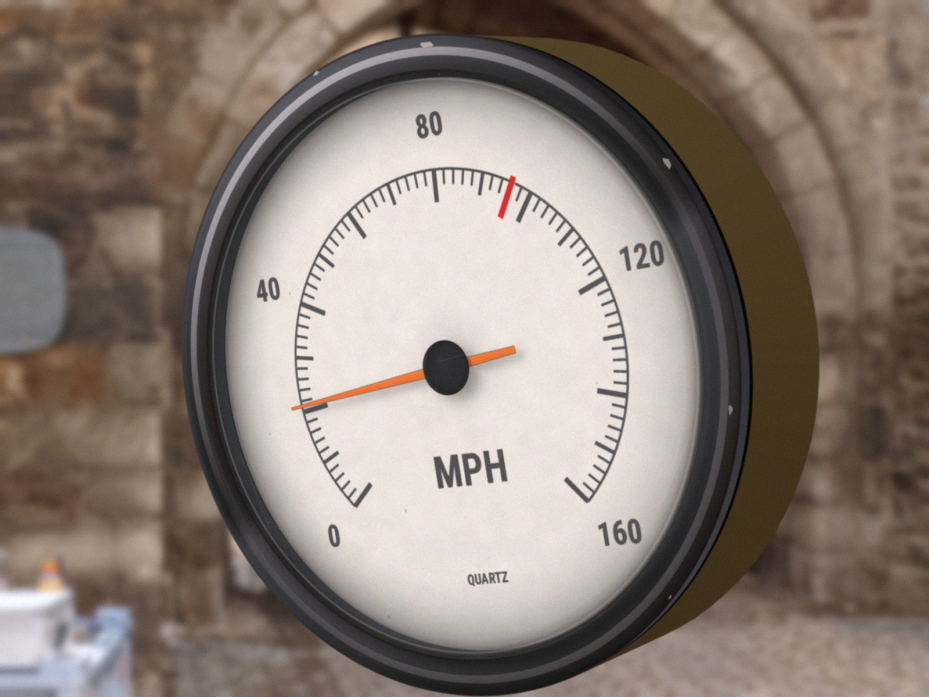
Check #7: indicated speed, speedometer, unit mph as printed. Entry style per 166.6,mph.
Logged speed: 21,mph
